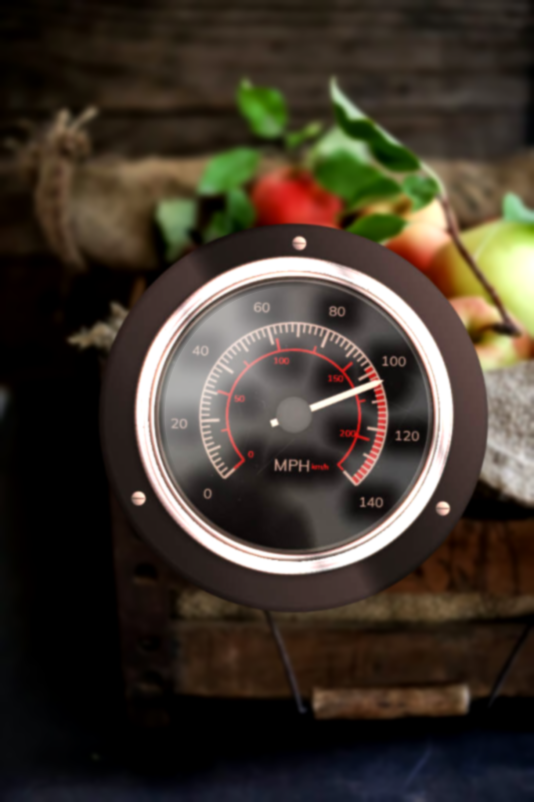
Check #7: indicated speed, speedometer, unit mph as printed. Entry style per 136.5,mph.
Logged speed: 104,mph
